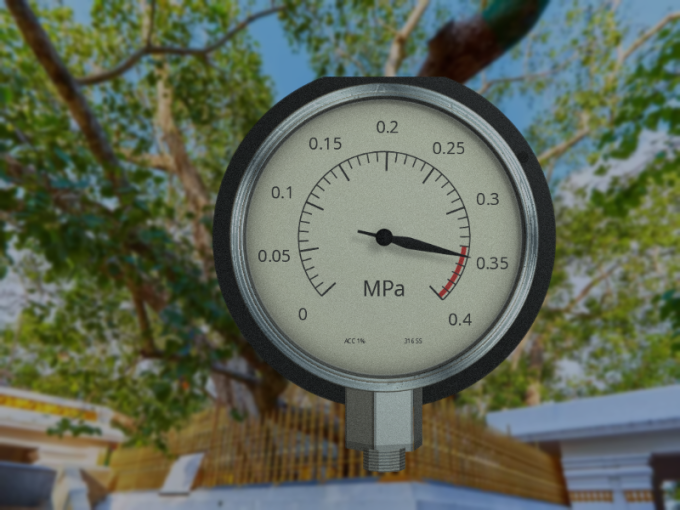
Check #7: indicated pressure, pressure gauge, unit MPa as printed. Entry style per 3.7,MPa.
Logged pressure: 0.35,MPa
